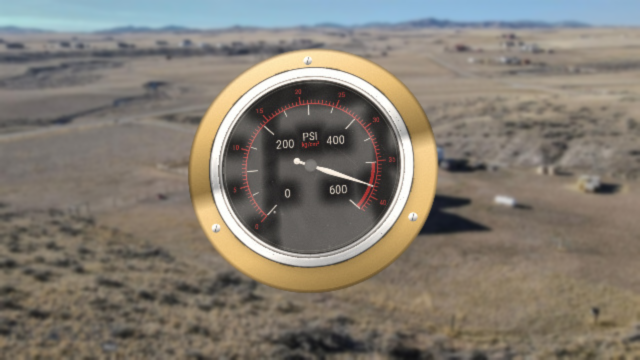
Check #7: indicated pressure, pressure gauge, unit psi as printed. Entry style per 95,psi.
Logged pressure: 550,psi
